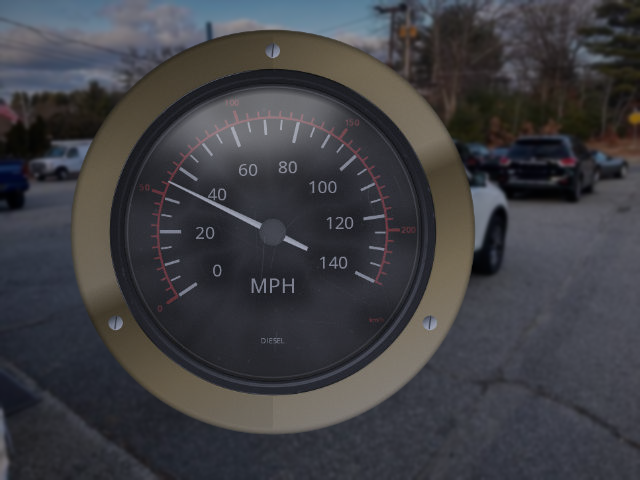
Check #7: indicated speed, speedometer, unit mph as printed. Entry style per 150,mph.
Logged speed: 35,mph
